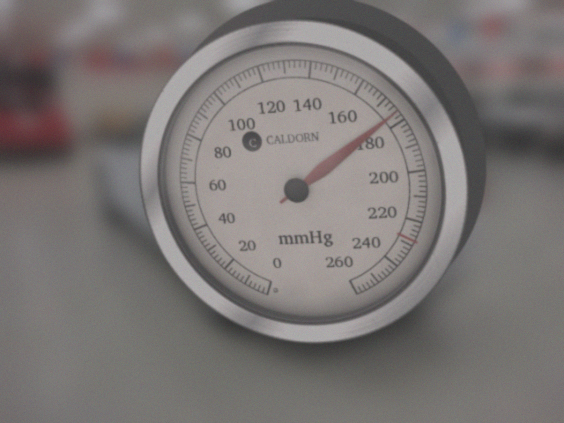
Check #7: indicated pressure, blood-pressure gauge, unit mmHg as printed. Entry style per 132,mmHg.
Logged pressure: 176,mmHg
